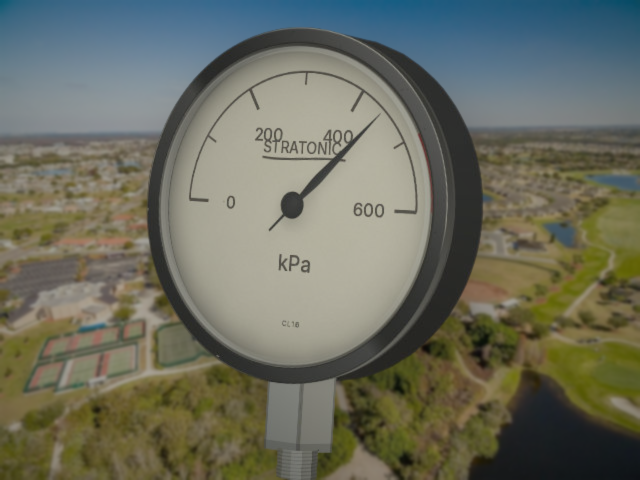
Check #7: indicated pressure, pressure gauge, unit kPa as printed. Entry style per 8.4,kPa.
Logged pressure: 450,kPa
